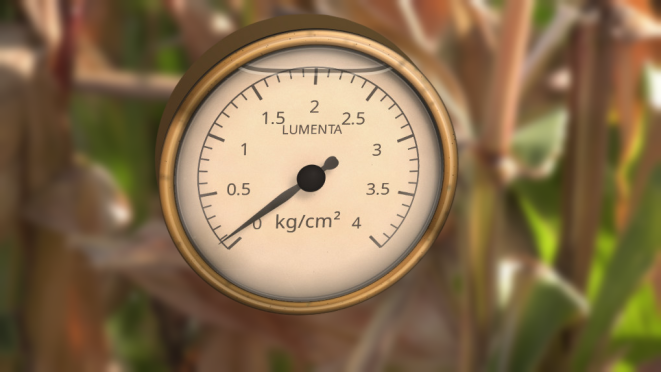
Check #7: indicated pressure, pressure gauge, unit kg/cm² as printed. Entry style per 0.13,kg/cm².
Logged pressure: 0.1,kg/cm²
